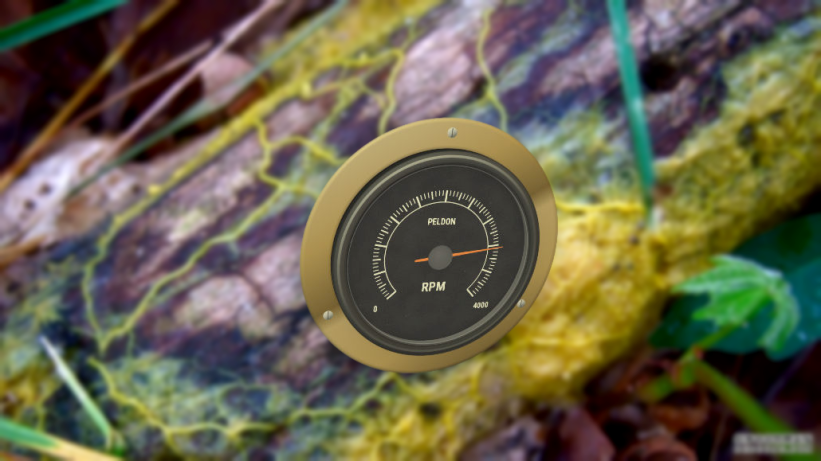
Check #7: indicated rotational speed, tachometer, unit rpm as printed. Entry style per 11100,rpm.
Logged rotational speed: 3200,rpm
